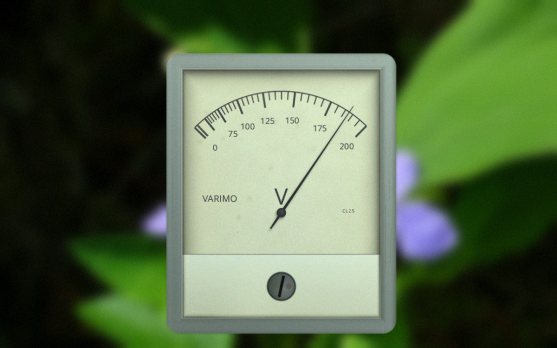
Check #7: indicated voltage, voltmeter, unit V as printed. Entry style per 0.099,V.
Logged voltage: 187.5,V
